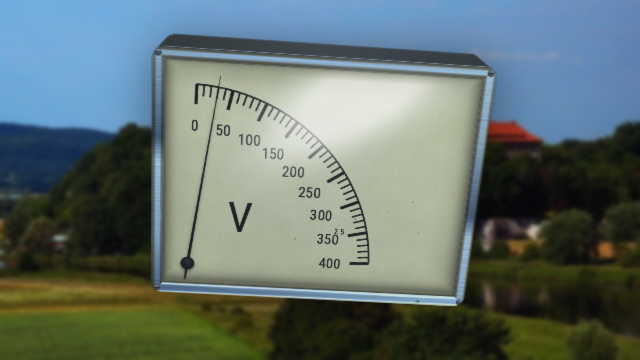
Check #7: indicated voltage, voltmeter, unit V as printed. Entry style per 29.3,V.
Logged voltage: 30,V
